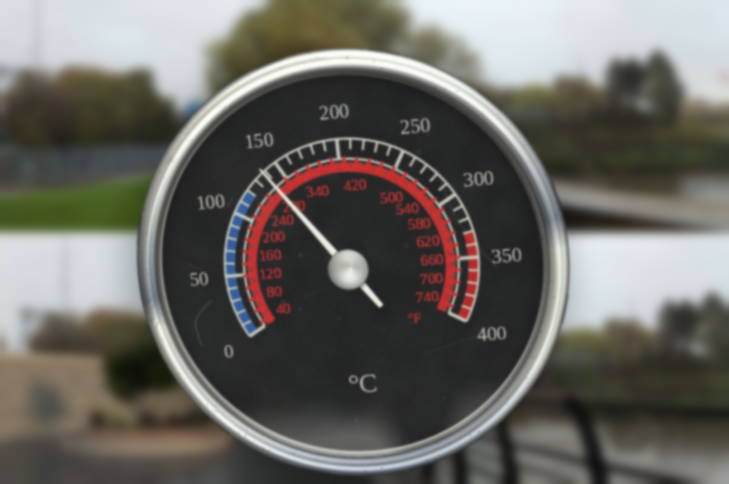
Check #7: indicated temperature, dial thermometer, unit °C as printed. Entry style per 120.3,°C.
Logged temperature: 140,°C
